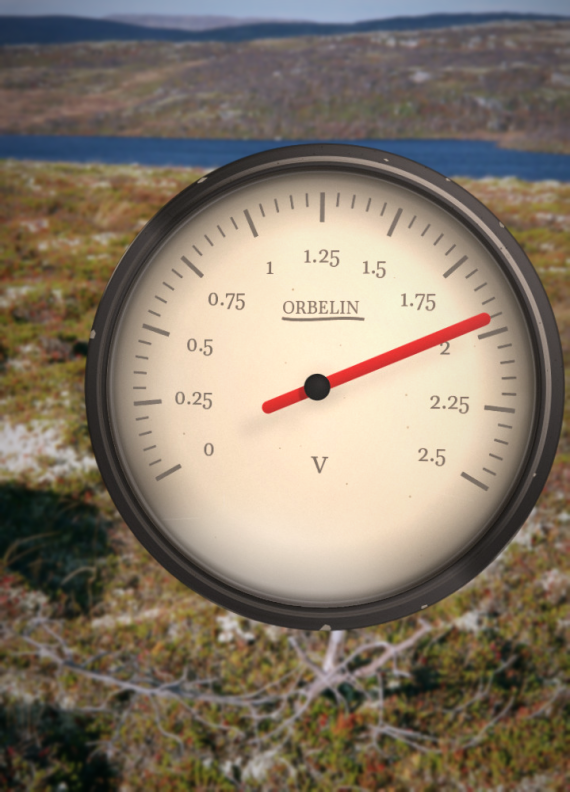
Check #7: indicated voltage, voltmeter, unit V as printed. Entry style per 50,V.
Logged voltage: 1.95,V
